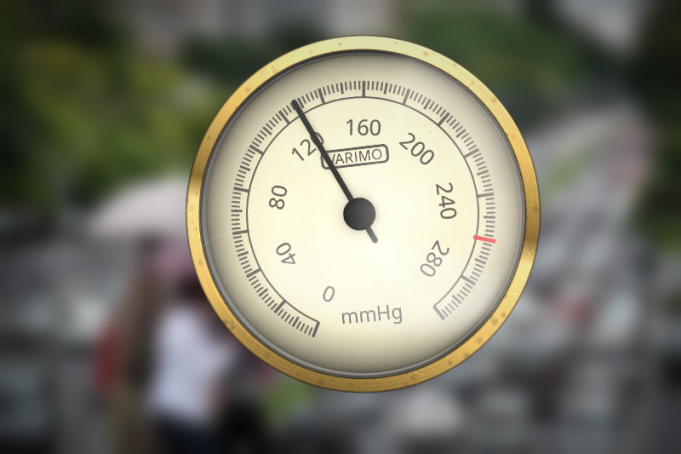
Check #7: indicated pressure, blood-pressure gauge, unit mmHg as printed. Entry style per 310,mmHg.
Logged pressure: 128,mmHg
